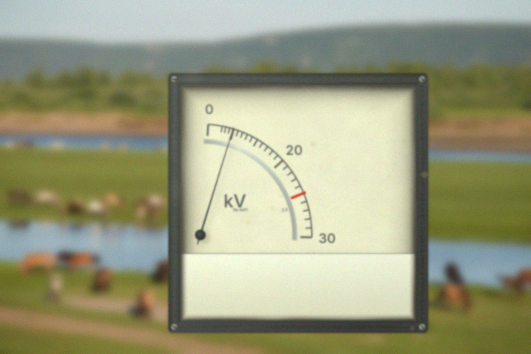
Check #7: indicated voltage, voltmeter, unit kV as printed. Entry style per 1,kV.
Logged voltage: 10,kV
